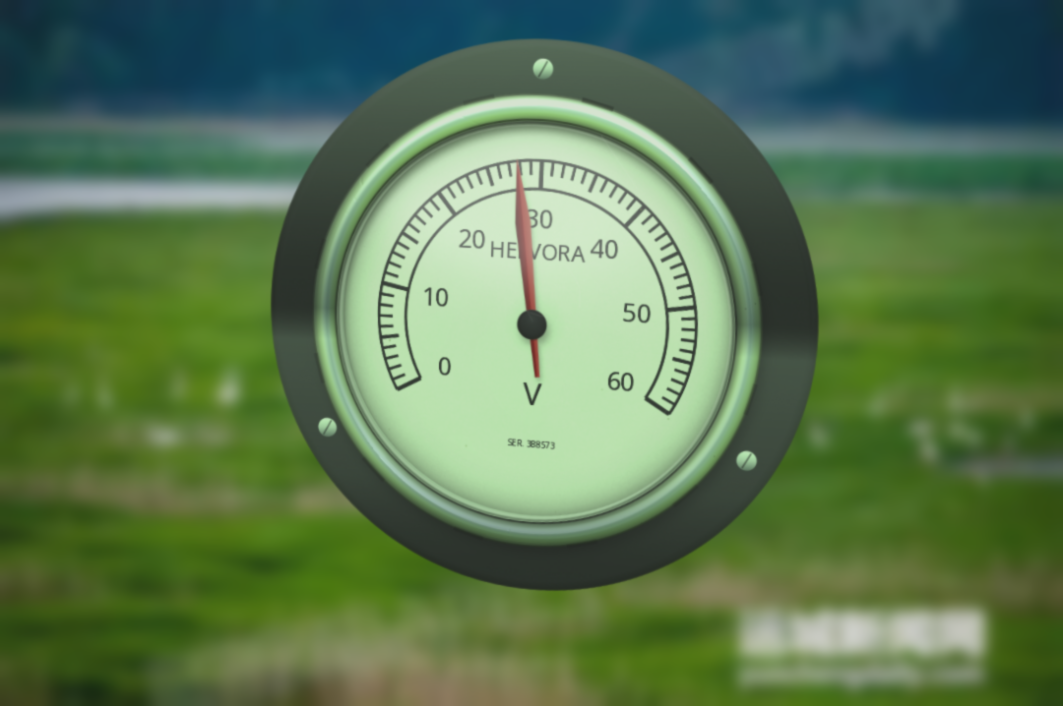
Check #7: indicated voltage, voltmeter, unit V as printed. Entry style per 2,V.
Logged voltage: 28,V
